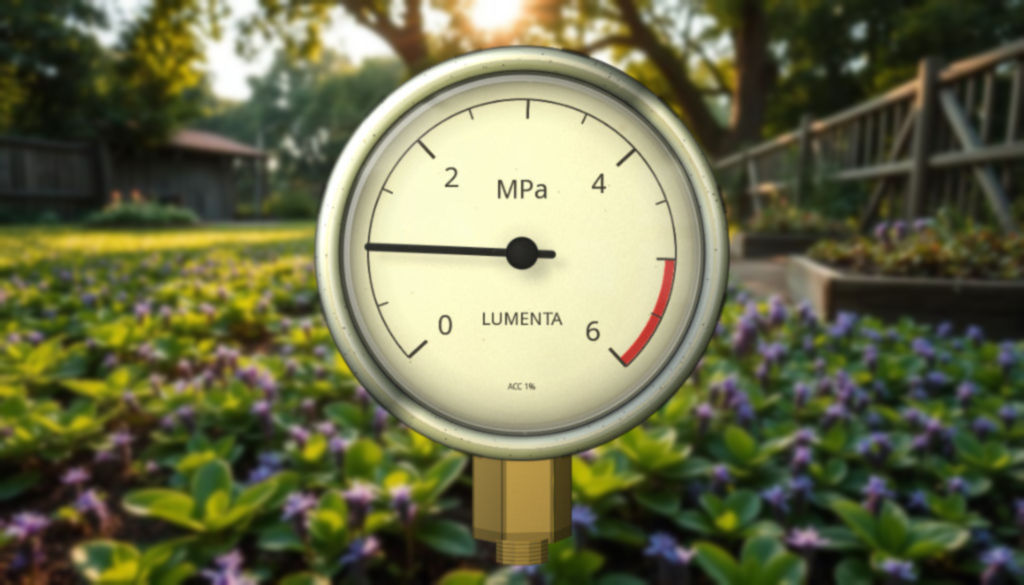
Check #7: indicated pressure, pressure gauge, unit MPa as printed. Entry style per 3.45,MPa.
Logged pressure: 1,MPa
